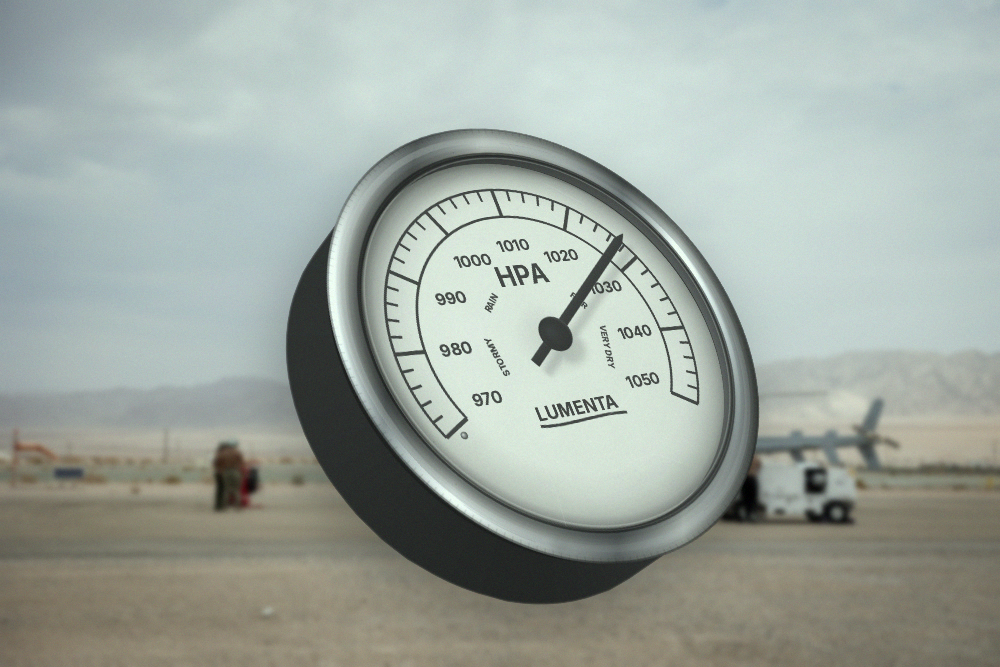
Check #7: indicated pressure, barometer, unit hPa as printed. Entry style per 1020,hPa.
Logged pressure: 1027,hPa
